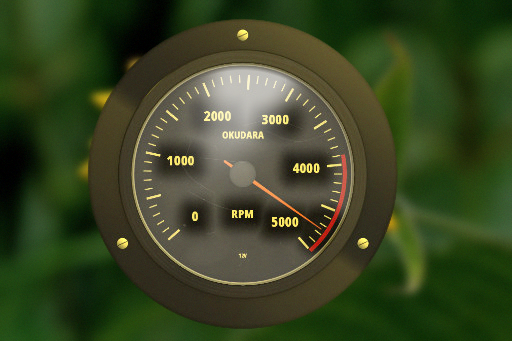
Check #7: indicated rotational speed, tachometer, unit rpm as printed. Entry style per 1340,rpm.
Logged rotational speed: 4750,rpm
